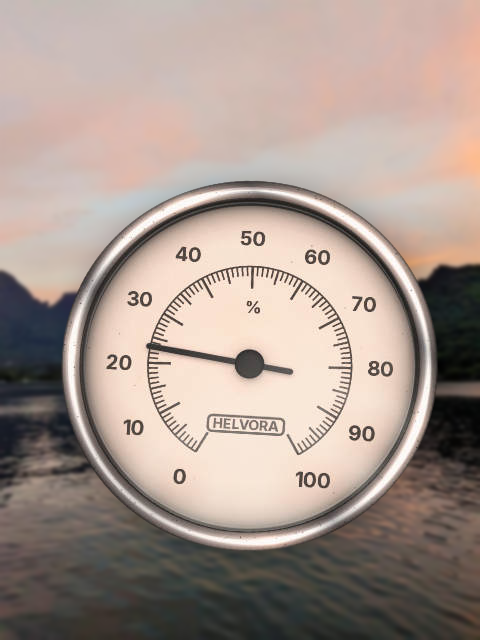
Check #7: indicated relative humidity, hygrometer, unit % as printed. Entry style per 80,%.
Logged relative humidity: 23,%
